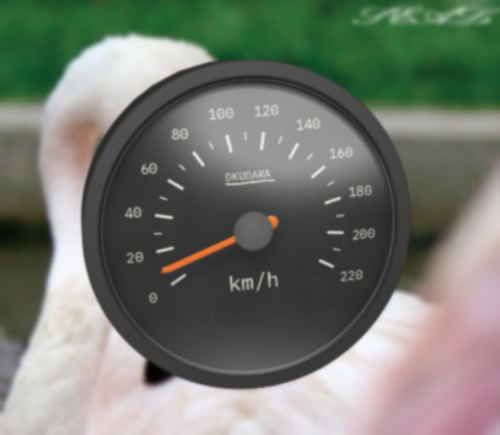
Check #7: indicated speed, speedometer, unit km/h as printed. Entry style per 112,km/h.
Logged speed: 10,km/h
